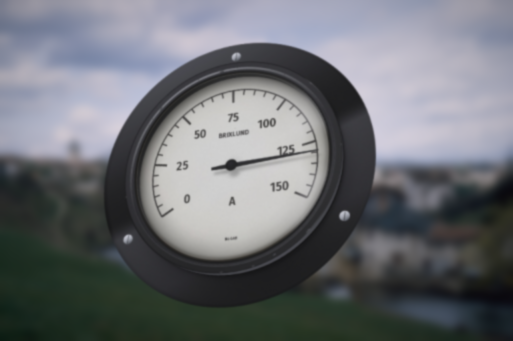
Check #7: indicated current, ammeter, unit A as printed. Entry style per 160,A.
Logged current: 130,A
